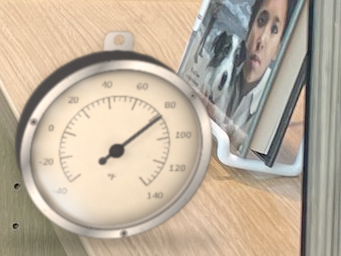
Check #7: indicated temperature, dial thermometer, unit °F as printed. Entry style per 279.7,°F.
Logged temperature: 80,°F
